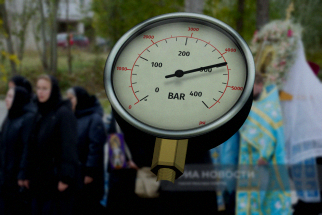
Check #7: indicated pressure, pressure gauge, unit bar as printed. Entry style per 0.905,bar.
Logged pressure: 300,bar
